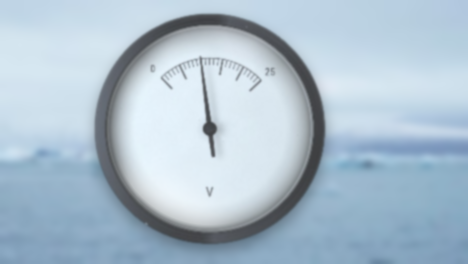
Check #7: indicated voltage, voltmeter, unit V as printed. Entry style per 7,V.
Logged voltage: 10,V
